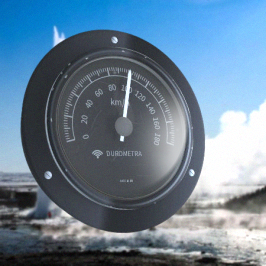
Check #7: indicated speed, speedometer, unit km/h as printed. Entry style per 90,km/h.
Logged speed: 100,km/h
